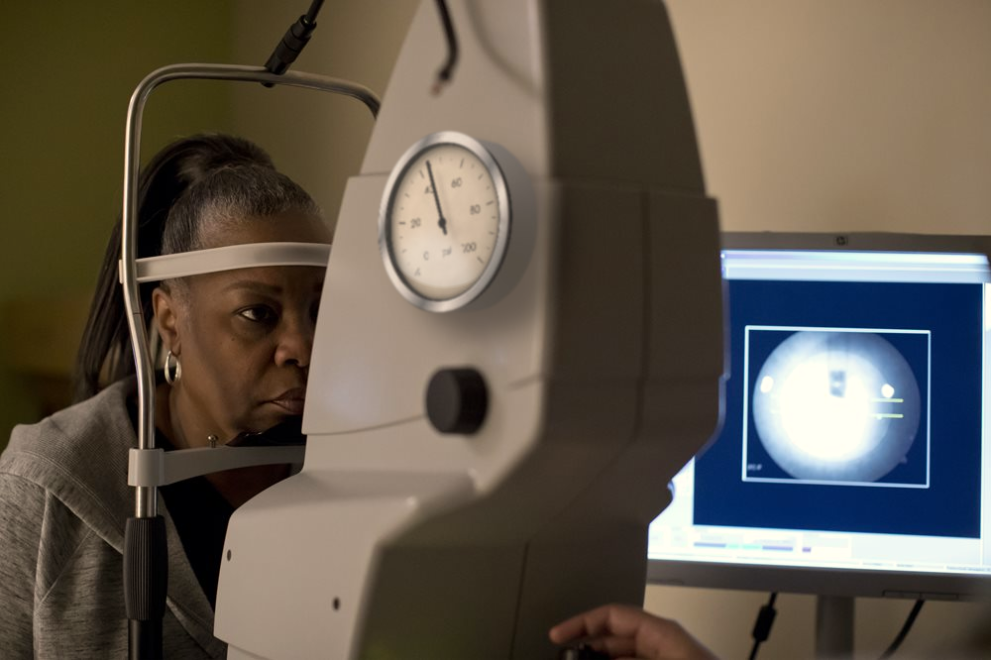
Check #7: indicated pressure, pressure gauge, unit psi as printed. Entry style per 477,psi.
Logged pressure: 45,psi
